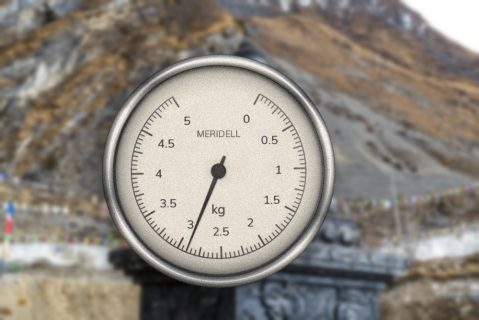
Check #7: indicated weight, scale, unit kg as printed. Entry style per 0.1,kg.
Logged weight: 2.9,kg
